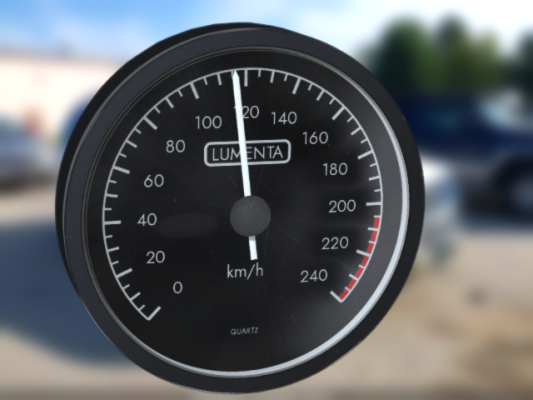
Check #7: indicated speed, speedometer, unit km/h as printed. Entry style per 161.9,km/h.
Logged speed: 115,km/h
